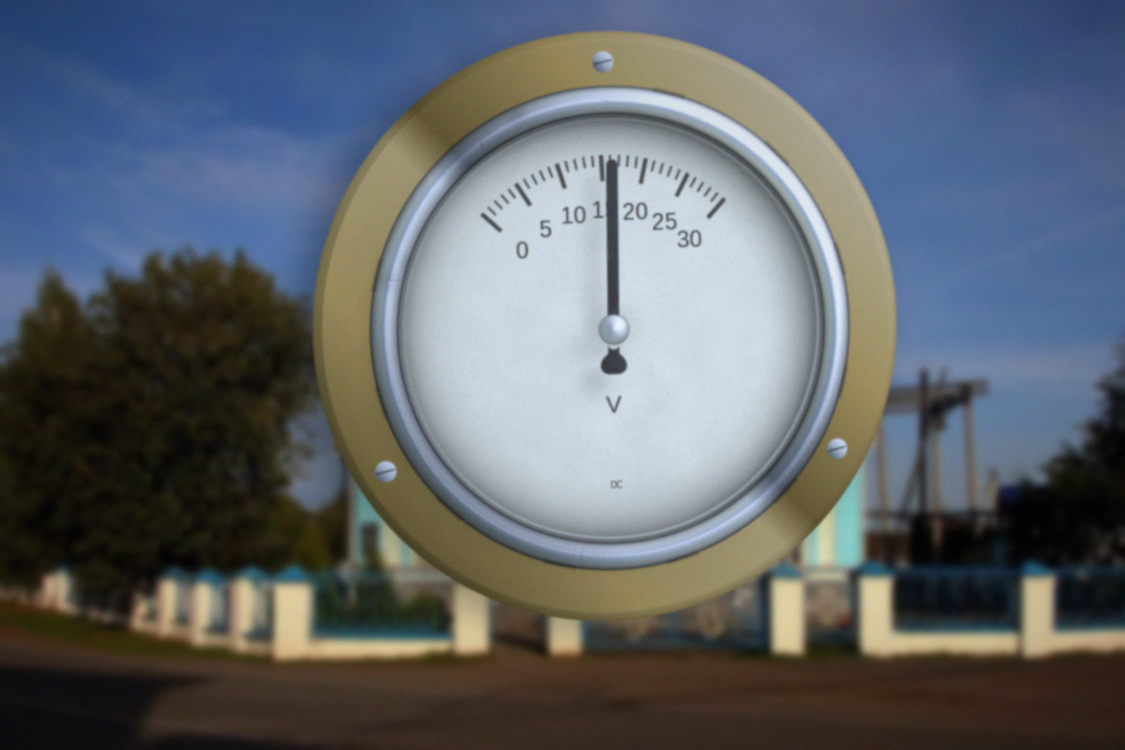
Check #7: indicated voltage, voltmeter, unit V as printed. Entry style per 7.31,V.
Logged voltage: 16,V
